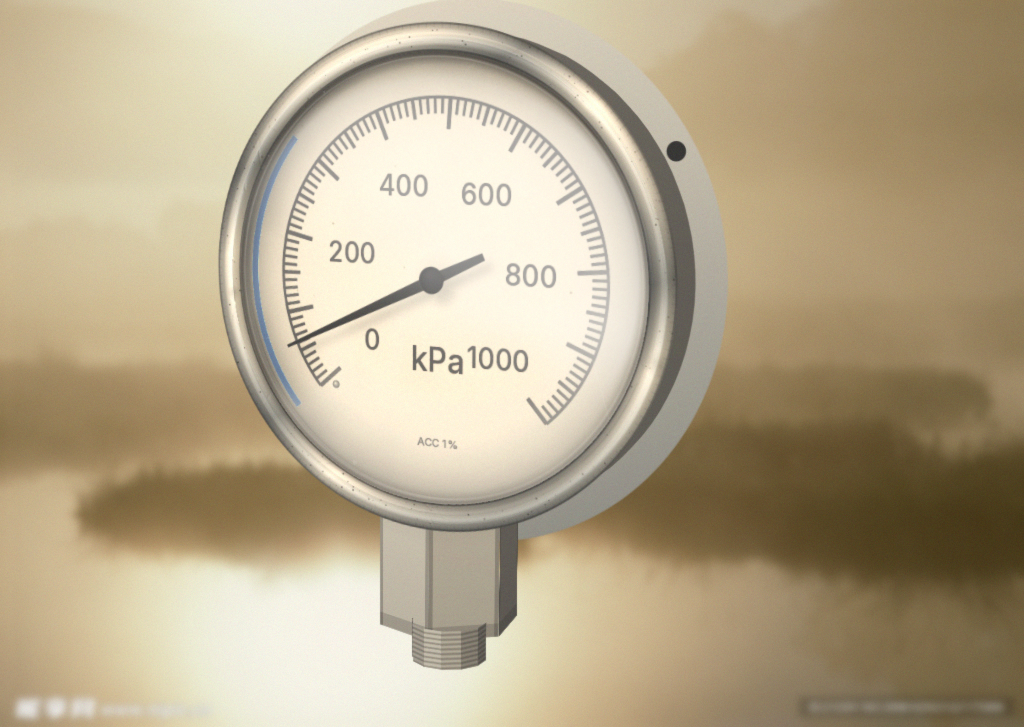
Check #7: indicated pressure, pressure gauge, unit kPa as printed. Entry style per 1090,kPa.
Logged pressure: 60,kPa
